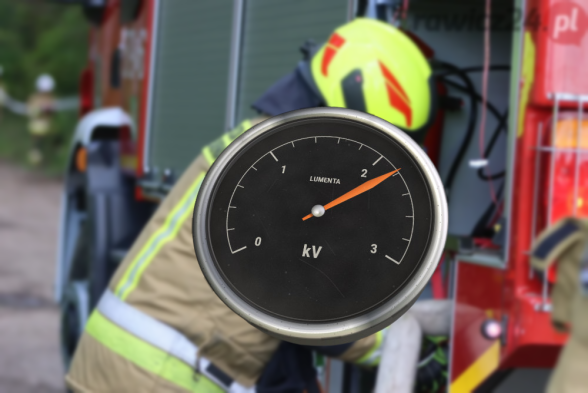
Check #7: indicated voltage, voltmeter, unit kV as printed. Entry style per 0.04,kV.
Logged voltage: 2.2,kV
